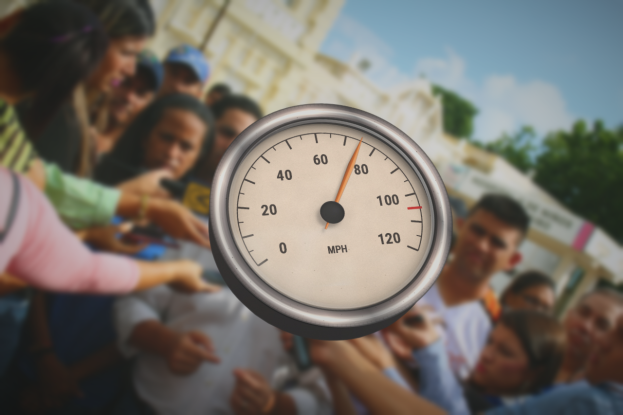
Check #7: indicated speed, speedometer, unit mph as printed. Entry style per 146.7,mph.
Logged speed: 75,mph
